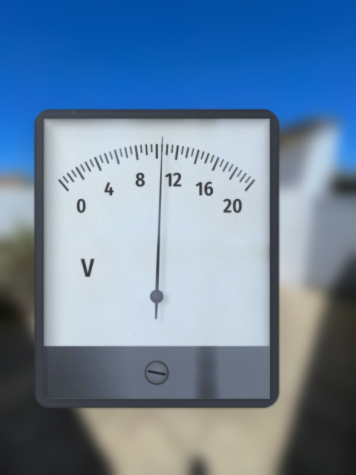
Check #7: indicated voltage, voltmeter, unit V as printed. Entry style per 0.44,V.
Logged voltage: 10.5,V
